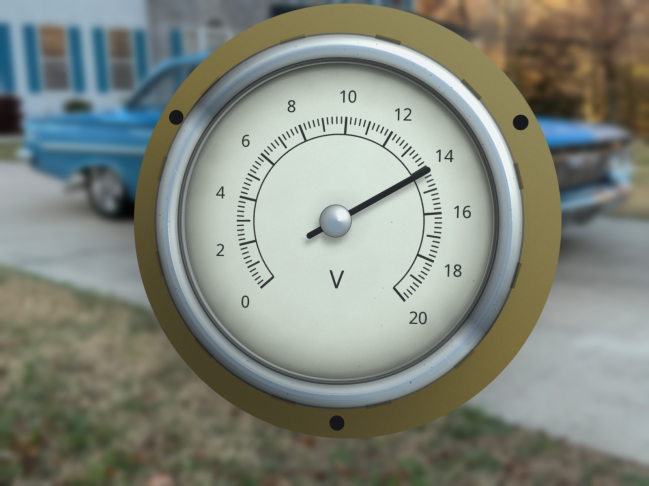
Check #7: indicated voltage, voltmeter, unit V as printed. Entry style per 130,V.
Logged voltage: 14.2,V
